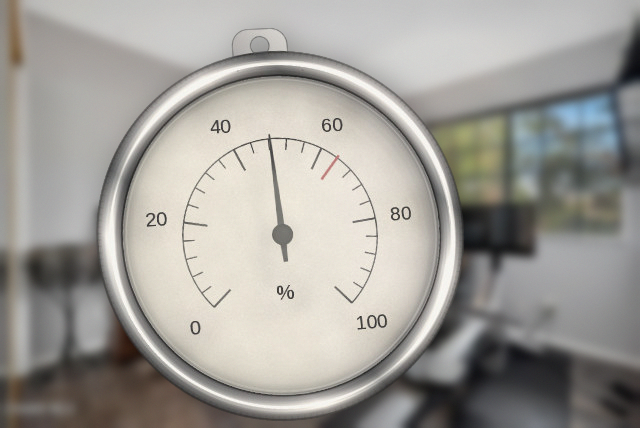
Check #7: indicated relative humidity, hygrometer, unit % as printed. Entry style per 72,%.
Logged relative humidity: 48,%
